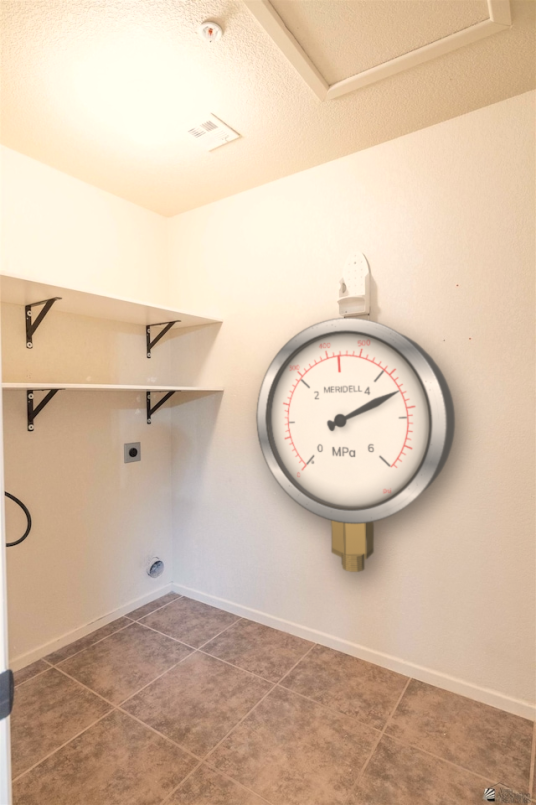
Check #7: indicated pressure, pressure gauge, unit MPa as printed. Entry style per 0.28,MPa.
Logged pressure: 4.5,MPa
